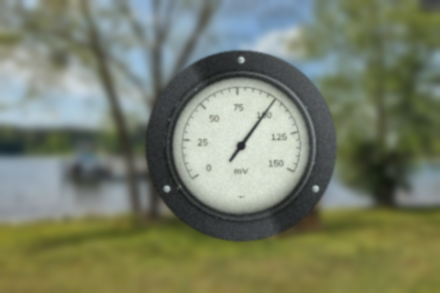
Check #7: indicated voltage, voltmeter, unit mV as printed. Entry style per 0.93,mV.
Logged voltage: 100,mV
